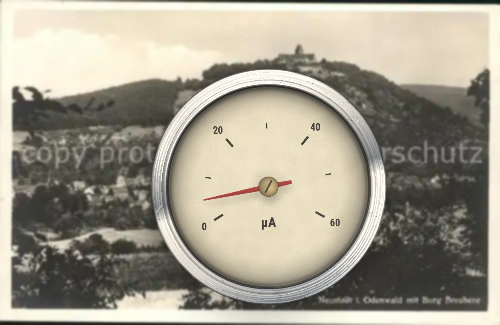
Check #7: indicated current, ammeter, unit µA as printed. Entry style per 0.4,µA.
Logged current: 5,µA
